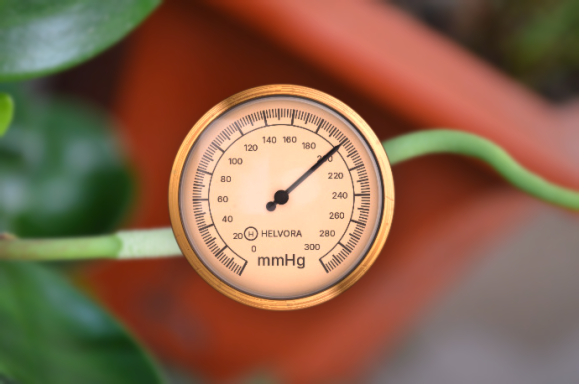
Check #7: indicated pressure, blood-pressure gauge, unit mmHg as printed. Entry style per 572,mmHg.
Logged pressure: 200,mmHg
